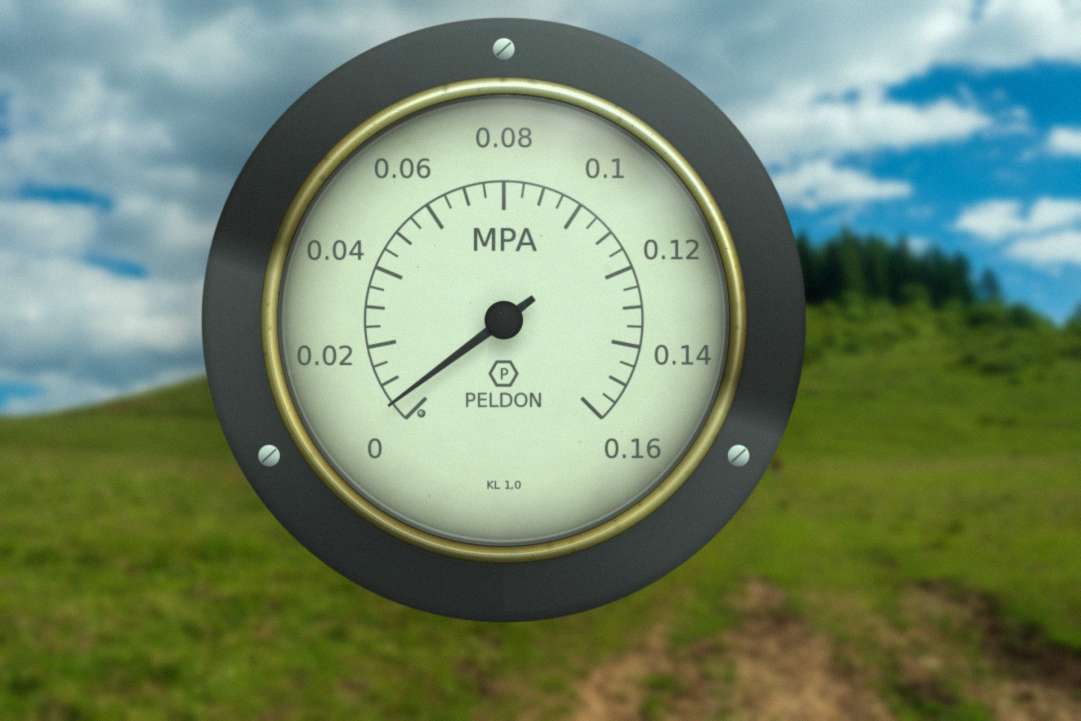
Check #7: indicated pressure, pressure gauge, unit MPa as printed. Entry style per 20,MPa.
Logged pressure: 0.005,MPa
